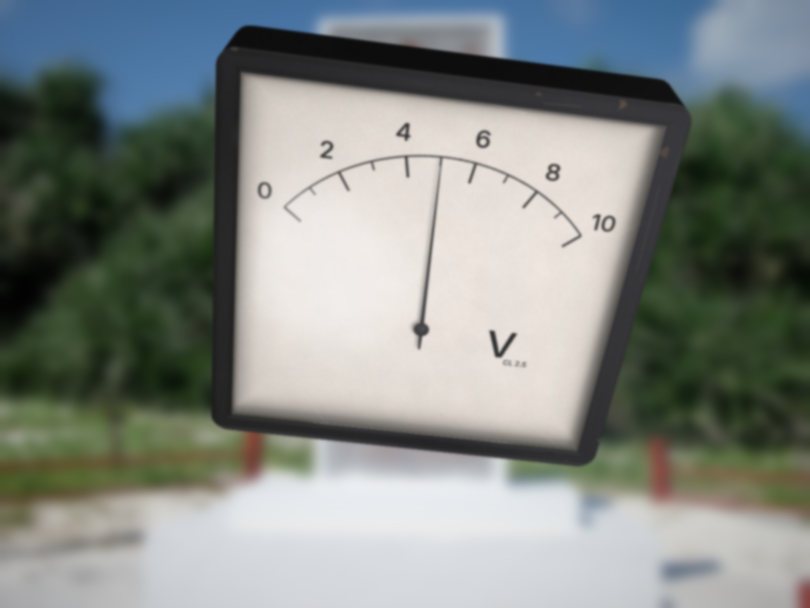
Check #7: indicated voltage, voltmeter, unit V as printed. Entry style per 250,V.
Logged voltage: 5,V
